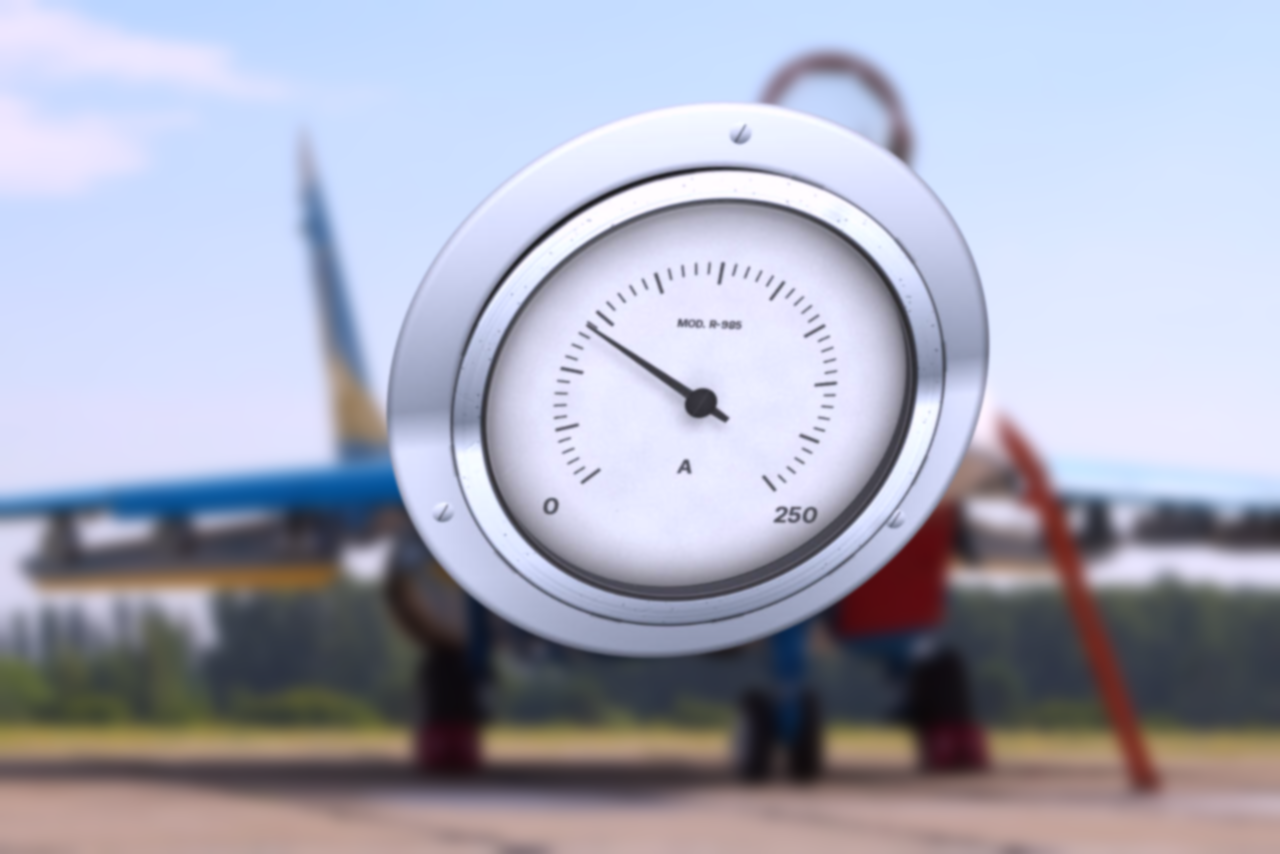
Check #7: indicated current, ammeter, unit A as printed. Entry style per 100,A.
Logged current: 70,A
